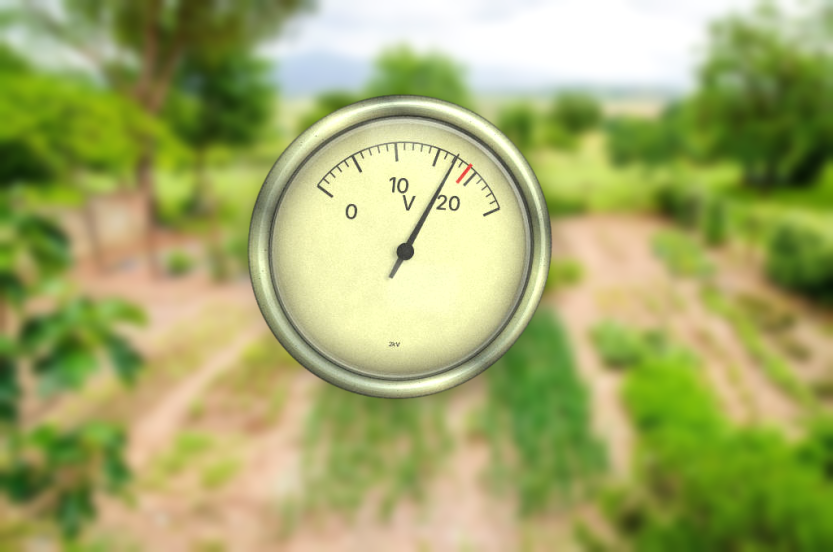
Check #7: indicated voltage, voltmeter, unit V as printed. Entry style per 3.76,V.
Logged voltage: 17,V
